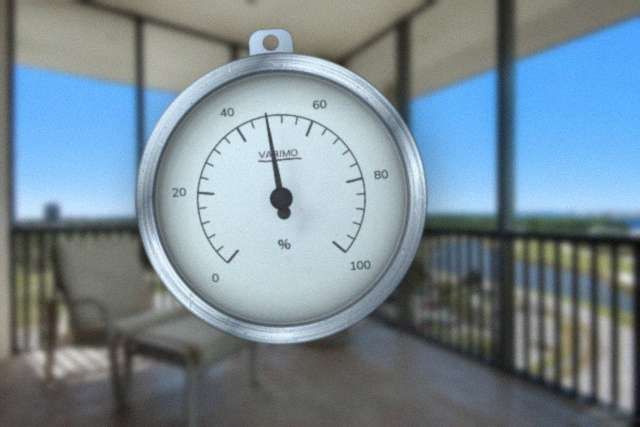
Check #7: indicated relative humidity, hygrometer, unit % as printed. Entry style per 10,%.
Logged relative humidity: 48,%
